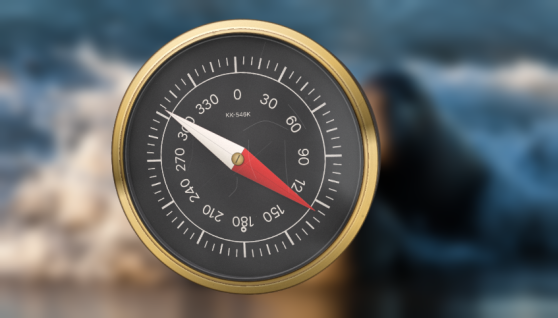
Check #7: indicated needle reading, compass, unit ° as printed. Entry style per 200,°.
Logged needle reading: 125,°
